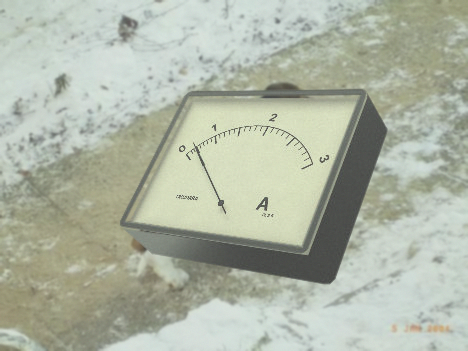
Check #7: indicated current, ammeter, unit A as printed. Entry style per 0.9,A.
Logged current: 0.5,A
